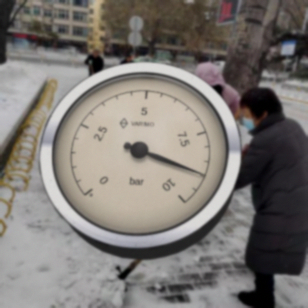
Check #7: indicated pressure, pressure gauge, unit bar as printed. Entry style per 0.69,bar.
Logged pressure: 9,bar
